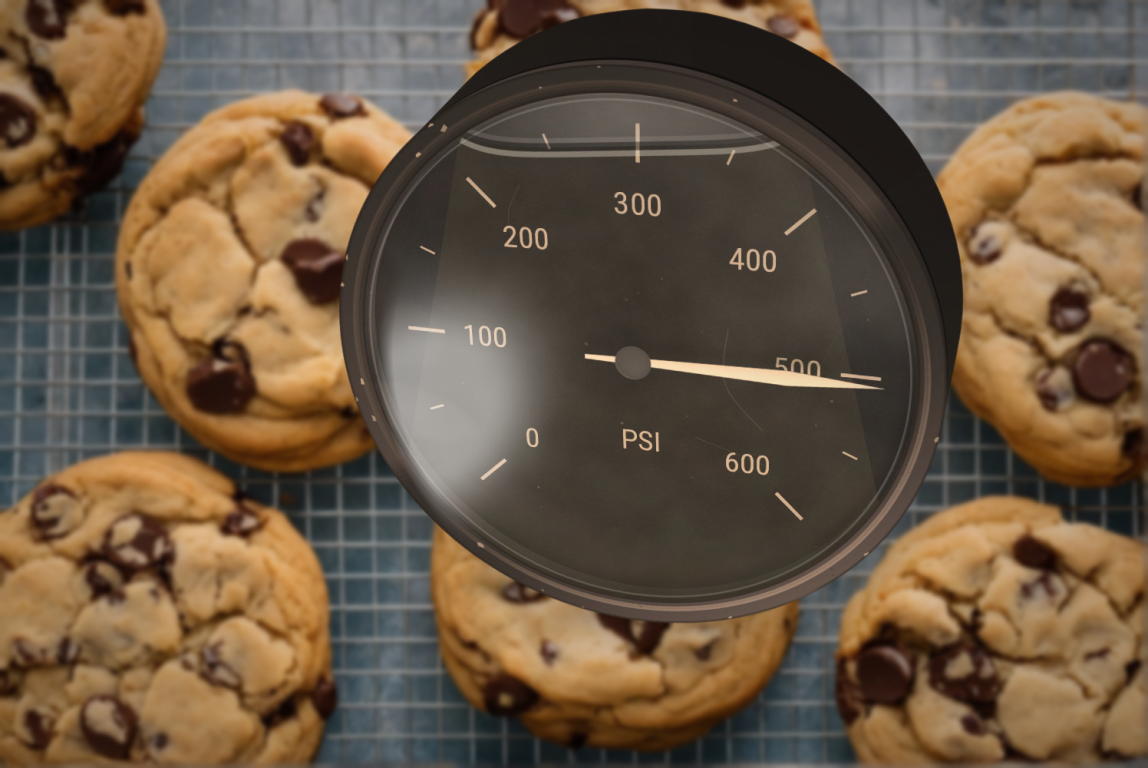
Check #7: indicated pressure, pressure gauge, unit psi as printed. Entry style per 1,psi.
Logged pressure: 500,psi
